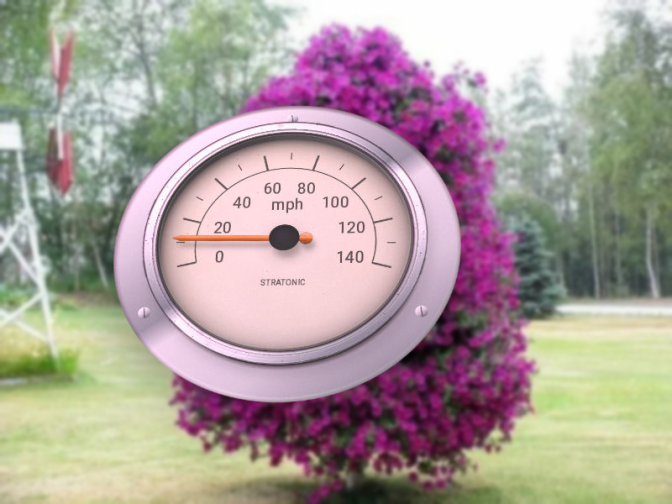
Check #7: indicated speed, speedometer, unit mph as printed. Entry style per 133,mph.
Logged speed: 10,mph
